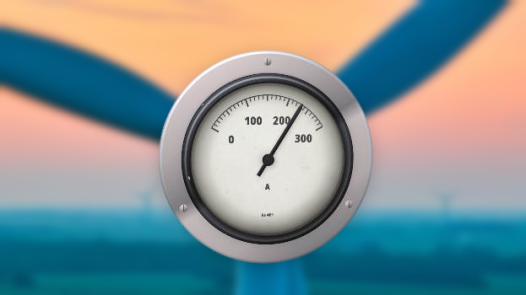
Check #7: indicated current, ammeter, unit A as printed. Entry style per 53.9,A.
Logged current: 230,A
